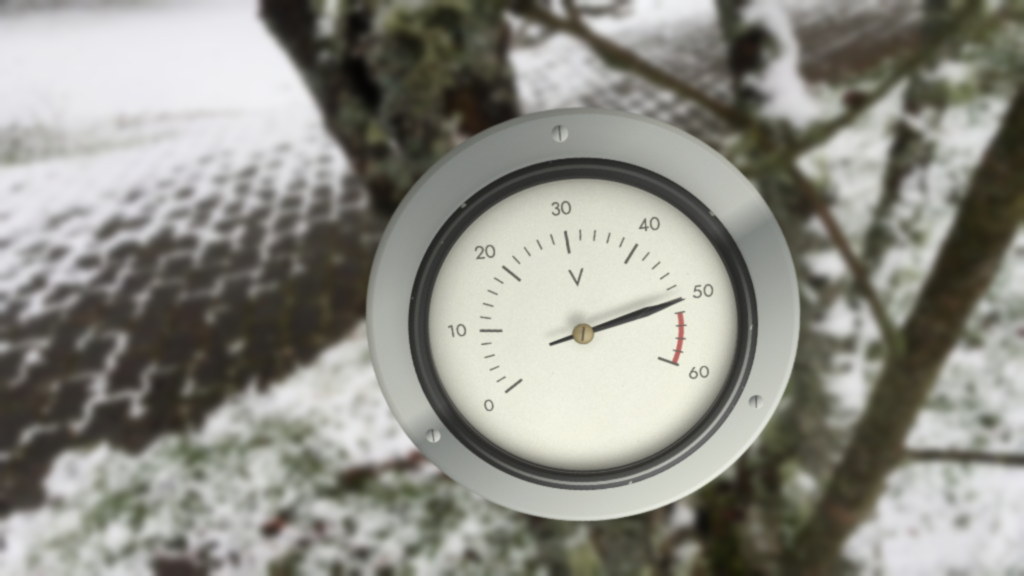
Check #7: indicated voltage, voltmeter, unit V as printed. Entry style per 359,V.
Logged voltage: 50,V
